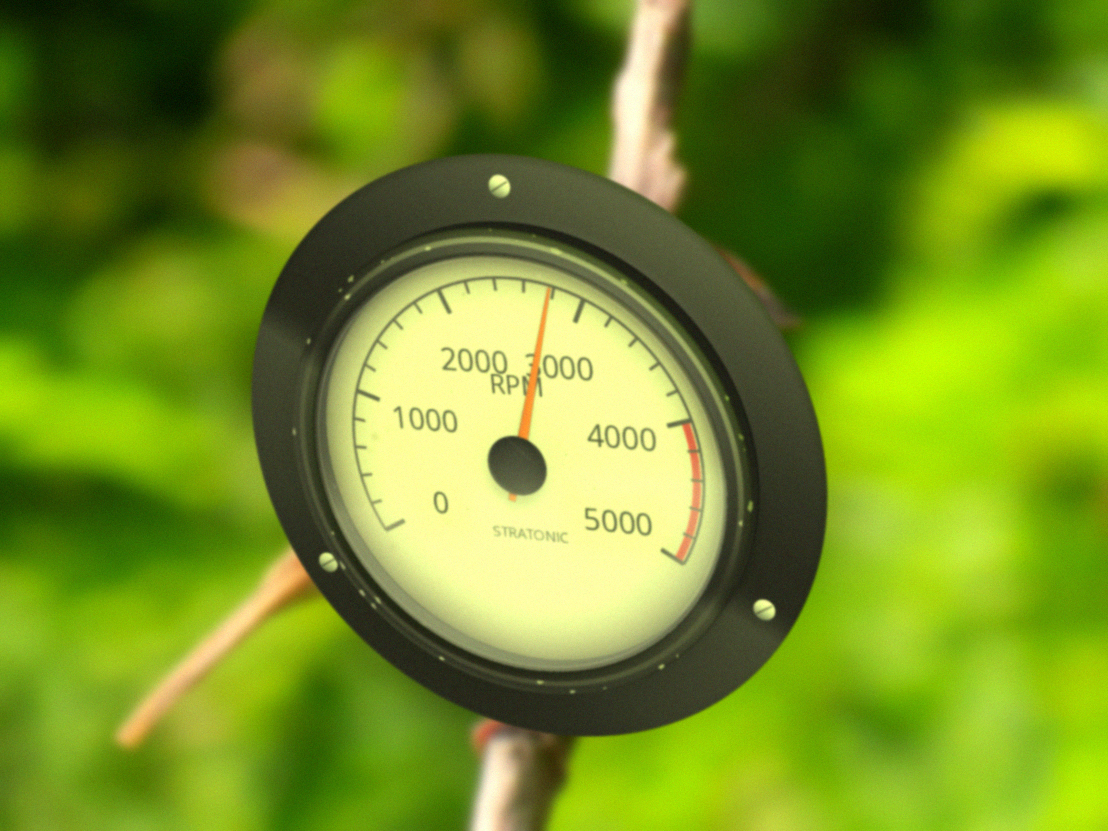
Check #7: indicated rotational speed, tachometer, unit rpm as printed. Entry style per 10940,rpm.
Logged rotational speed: 2800,rpm
